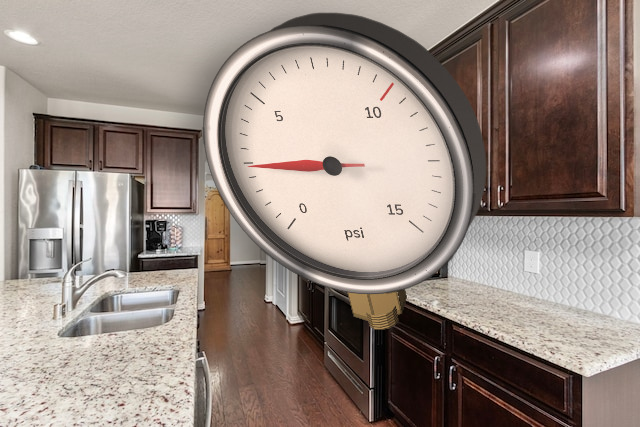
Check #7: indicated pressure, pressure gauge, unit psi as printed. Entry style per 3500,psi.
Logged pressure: 2.5,psi
